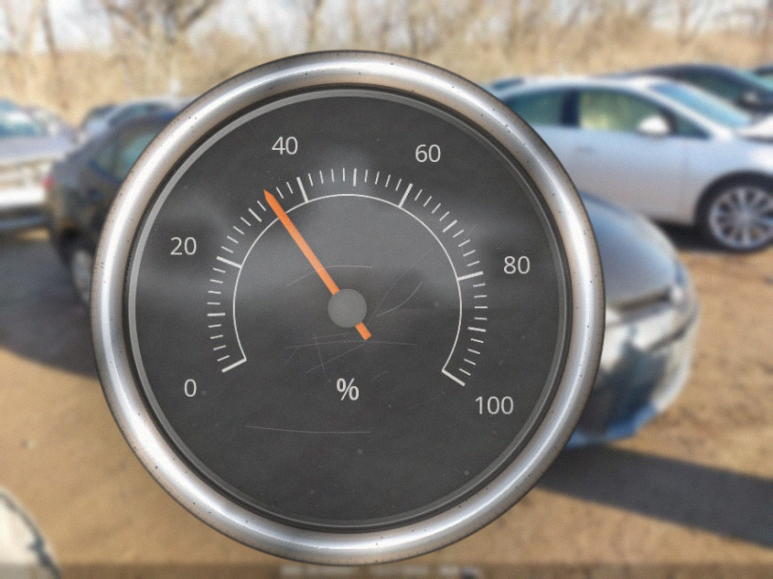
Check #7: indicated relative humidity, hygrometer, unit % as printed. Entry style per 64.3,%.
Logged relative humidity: 34,%
